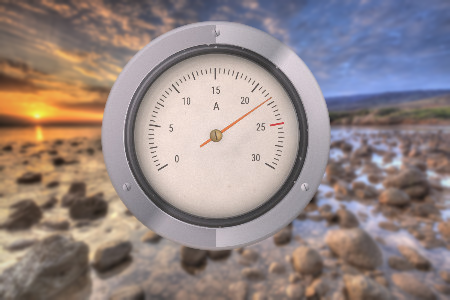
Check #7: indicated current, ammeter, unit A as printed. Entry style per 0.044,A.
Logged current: 22,A
